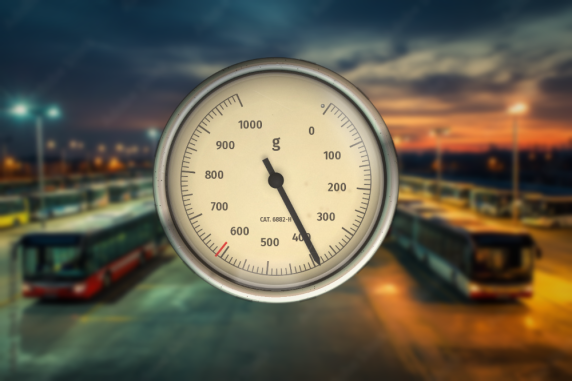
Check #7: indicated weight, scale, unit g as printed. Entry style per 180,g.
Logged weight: 390,g
